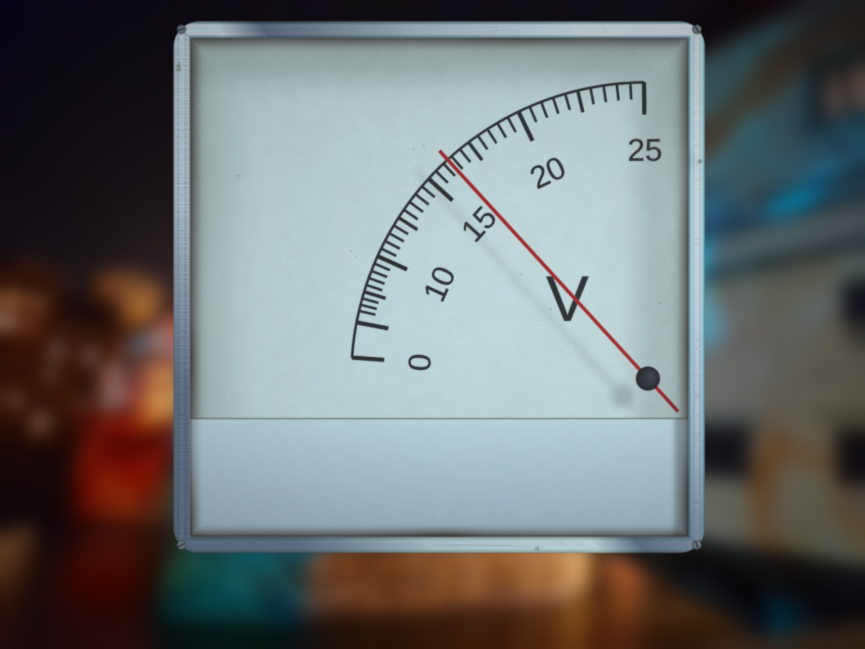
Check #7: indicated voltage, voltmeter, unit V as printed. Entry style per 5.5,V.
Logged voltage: 16.25,V
